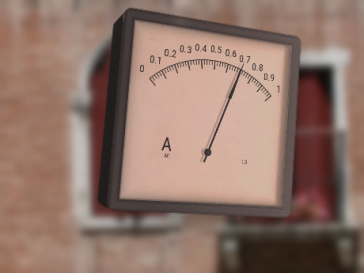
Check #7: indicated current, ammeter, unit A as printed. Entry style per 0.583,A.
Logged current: 0.7,A
